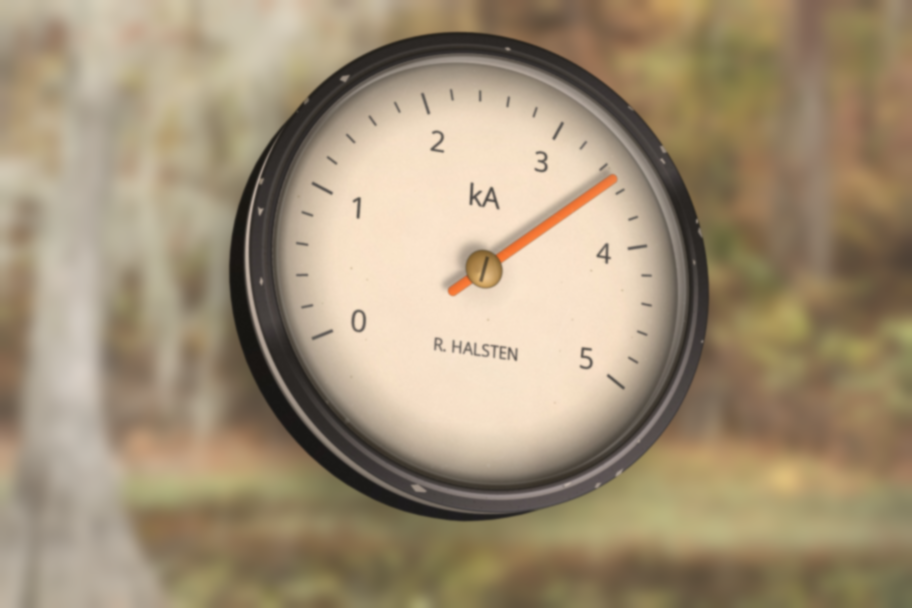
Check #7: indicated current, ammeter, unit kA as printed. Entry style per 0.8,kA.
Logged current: 3.5,kA
